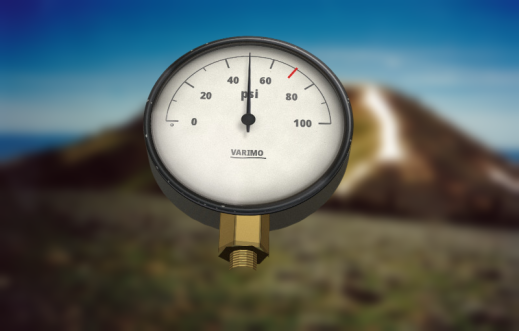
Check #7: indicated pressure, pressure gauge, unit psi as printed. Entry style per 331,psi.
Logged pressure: 50,psi
